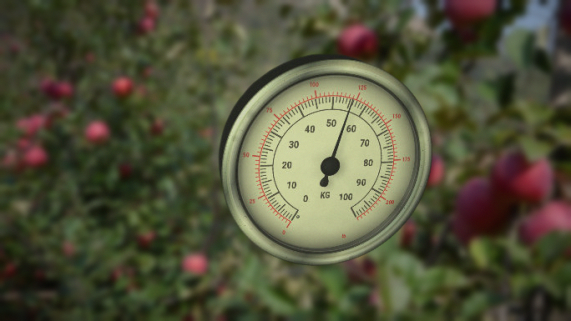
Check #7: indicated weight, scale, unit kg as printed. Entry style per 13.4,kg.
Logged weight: 55,kg
